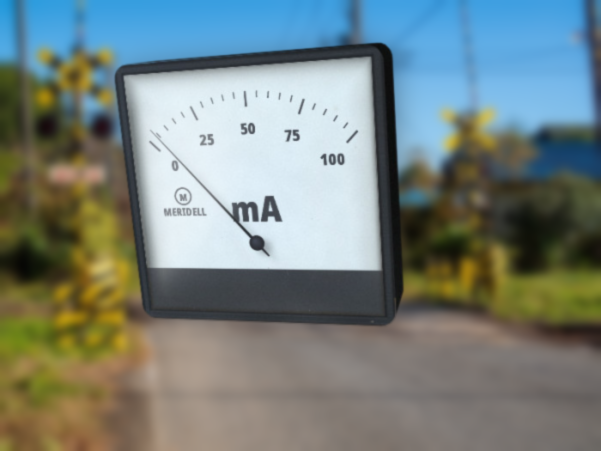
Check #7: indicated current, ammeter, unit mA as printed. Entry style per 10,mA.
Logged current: 5,mA
